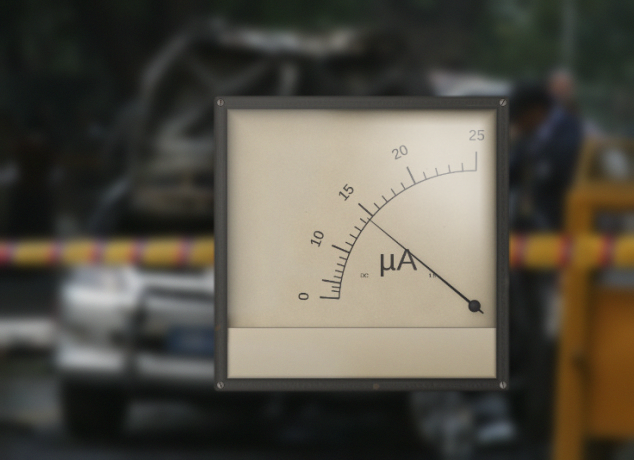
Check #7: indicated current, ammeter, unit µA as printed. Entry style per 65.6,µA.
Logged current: 14.5,µA
